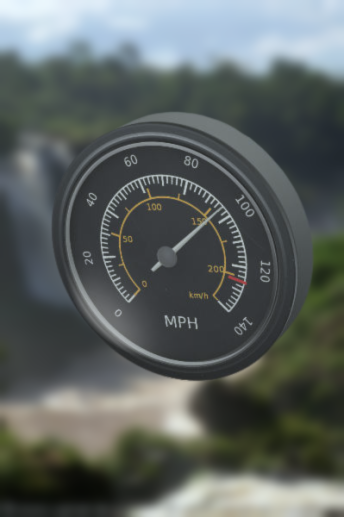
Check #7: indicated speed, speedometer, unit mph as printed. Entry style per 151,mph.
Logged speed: 96,mph
